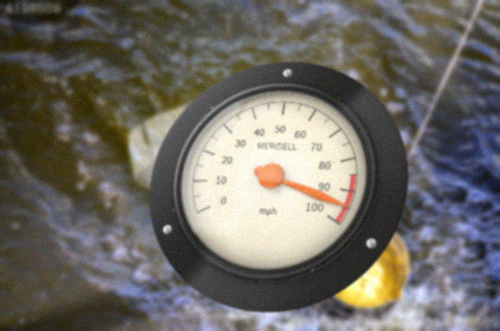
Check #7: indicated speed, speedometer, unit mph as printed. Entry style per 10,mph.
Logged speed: 95,mph
